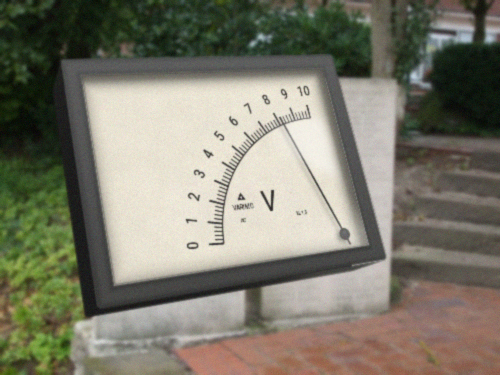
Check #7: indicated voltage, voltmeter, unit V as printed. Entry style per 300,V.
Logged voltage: 8,V
